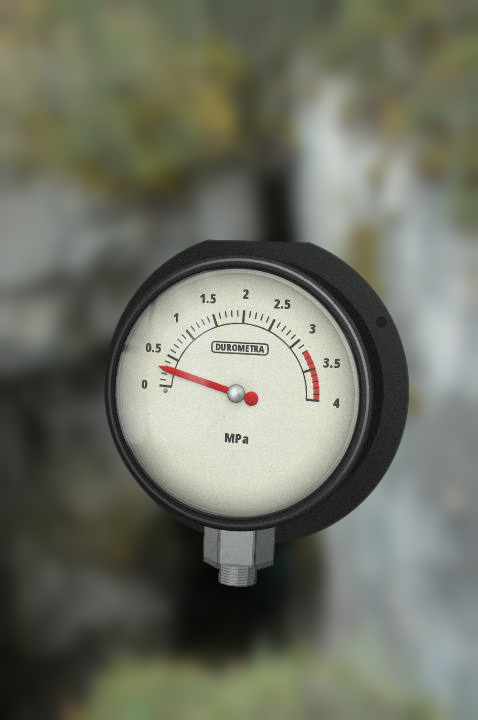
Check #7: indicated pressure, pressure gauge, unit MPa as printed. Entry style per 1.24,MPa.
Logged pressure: 0.3,MPa
